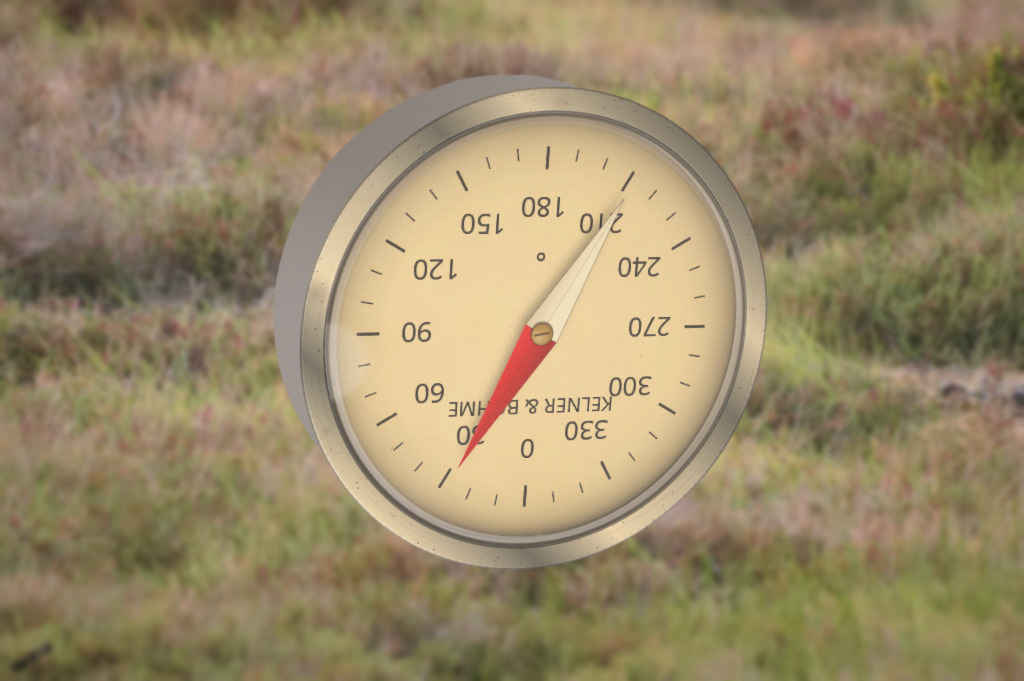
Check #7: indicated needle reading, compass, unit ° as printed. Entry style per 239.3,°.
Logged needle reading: 30,°
